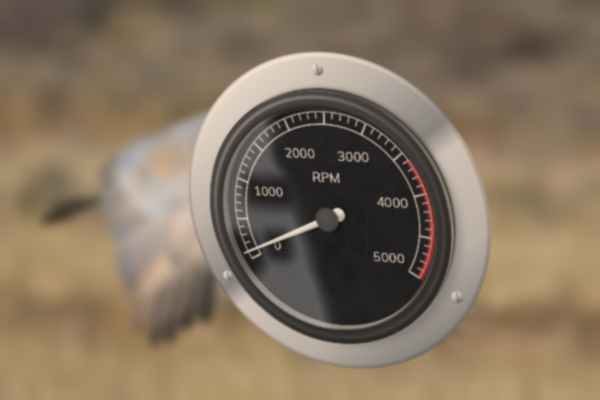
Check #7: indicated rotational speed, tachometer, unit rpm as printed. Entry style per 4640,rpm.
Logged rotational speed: 100,rpm
